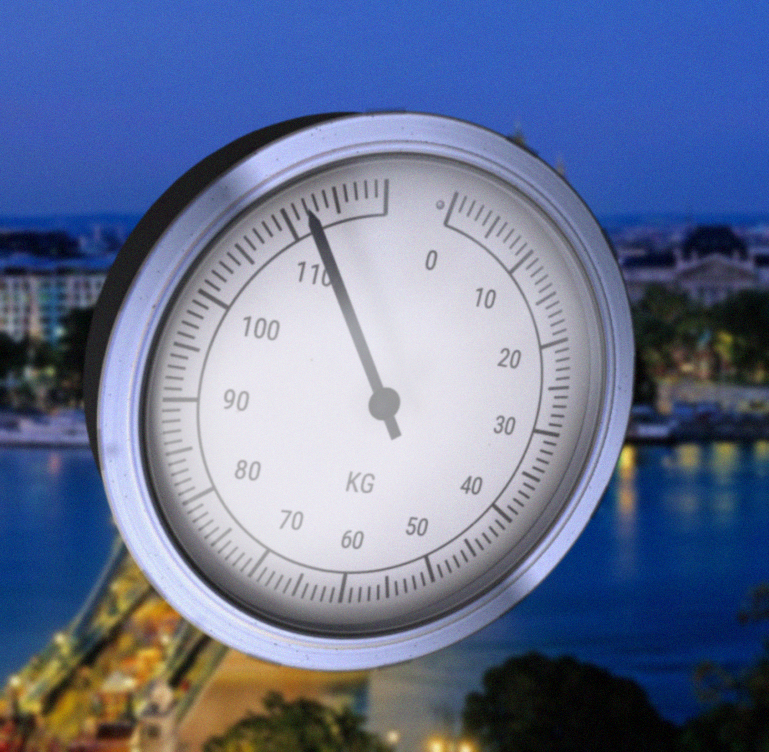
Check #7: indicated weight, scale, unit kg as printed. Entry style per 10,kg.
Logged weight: 112,kg
